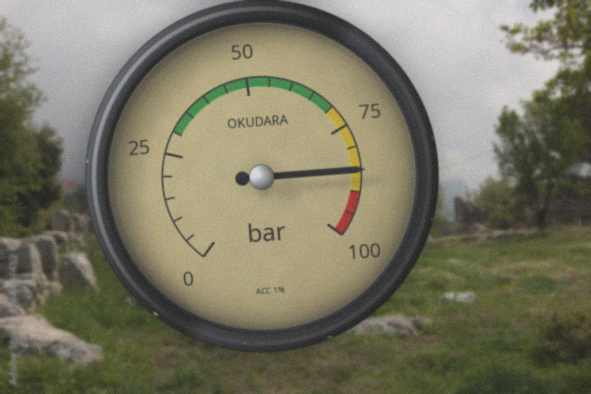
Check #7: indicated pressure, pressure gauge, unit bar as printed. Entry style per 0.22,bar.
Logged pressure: 85,bar
